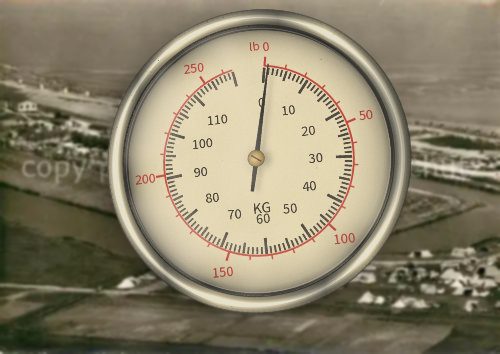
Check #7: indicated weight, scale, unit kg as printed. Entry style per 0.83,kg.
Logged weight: 1,kg
